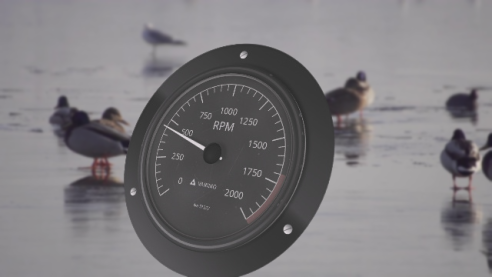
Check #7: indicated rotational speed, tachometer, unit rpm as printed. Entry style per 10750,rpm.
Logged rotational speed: 450,rpm
